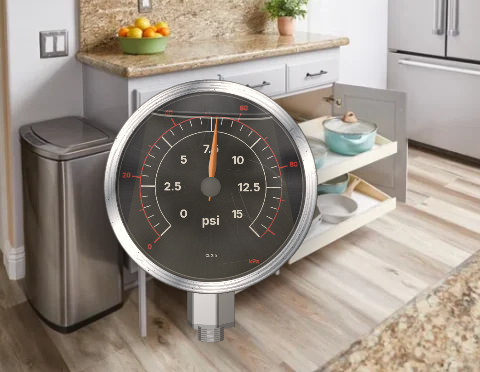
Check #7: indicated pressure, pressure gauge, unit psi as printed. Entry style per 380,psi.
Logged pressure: 7.75,psi
